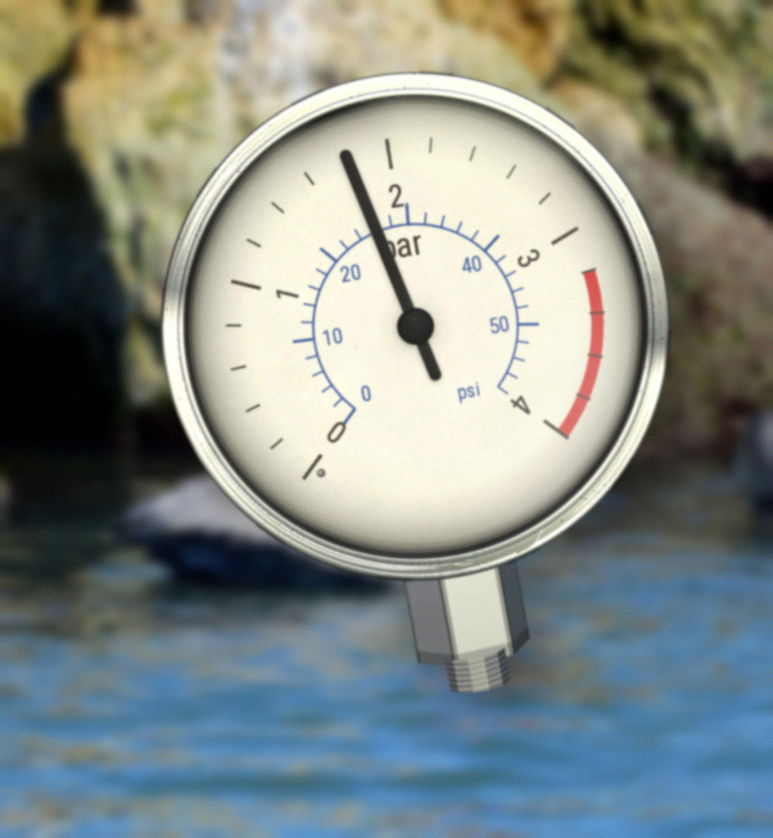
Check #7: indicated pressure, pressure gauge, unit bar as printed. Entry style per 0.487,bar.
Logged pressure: 1.8,bar
